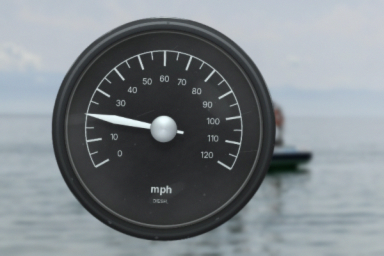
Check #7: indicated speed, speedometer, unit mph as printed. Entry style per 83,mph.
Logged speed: 20,mph
